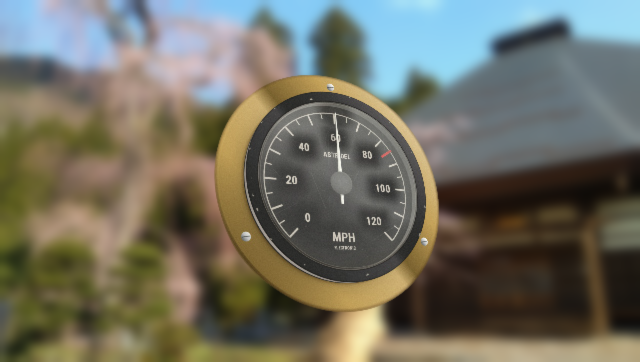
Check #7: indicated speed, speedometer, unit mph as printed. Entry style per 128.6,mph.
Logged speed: 60,mph
